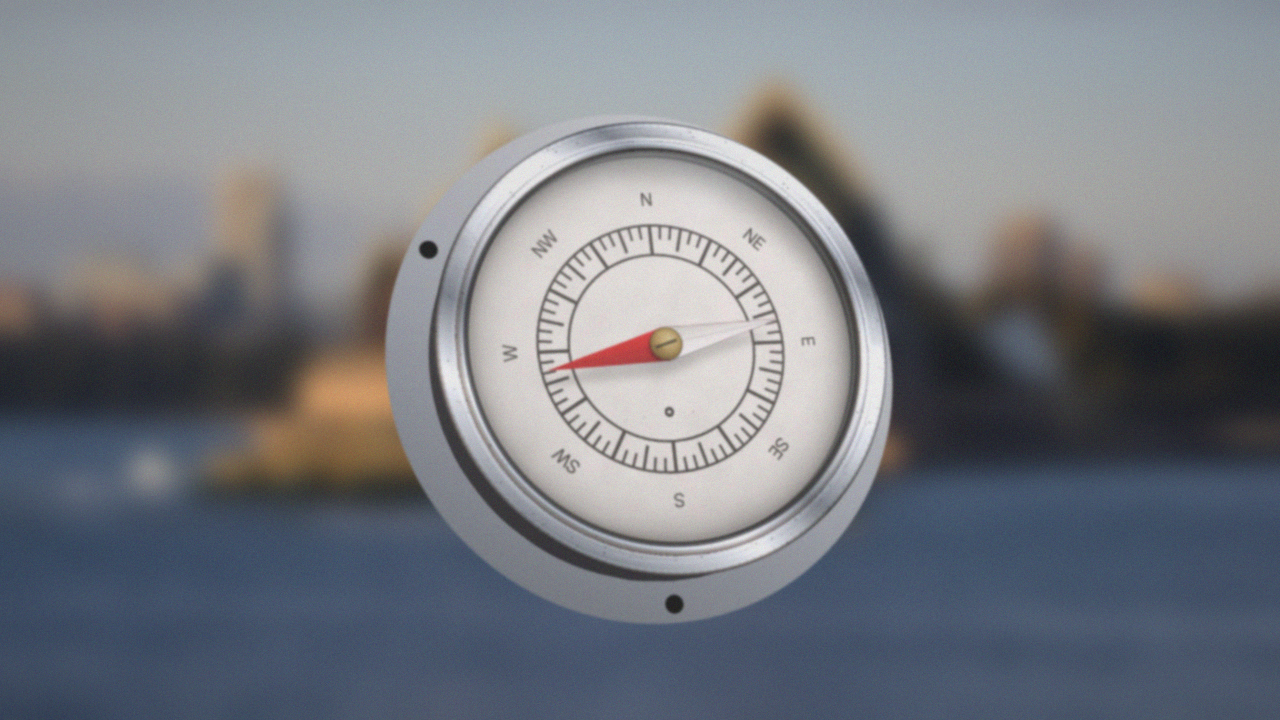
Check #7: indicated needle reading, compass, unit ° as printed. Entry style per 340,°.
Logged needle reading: 260,°
